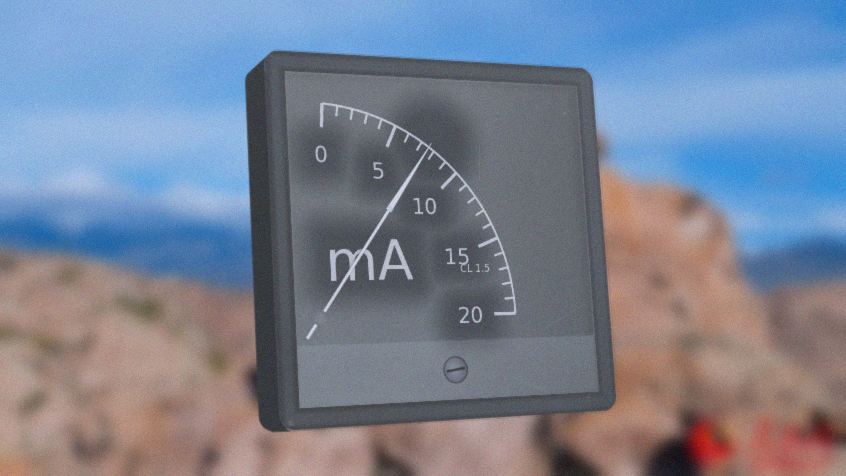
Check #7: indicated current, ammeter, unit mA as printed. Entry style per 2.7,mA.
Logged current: 7.5,mA
